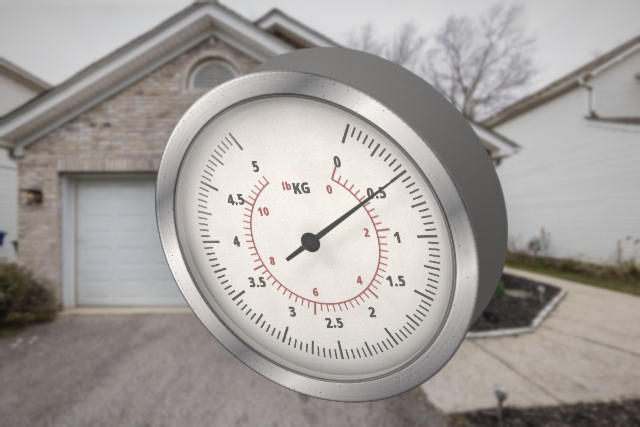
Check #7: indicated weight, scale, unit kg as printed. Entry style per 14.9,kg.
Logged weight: 0.5,kg
